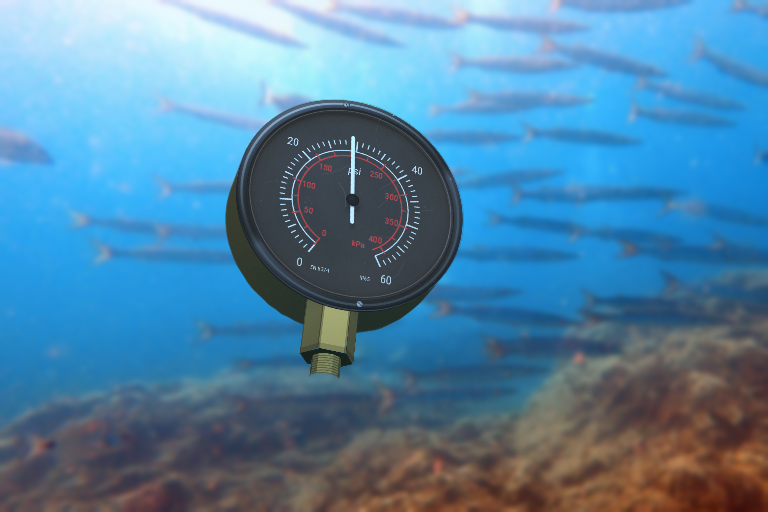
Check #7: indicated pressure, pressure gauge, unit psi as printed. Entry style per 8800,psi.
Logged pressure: 29,psi
